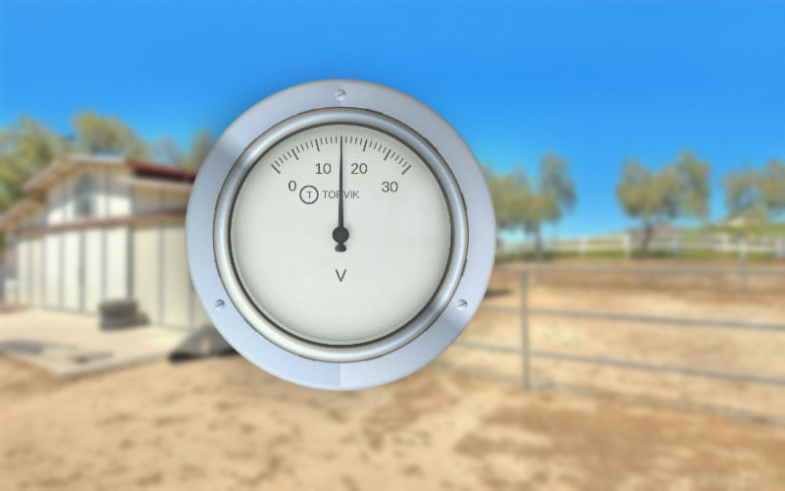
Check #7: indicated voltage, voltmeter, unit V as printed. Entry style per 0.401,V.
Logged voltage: 15,V
